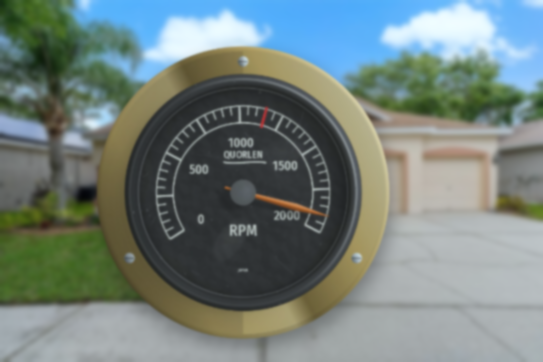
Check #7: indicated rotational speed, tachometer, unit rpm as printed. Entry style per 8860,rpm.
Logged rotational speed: 1900,rpm
